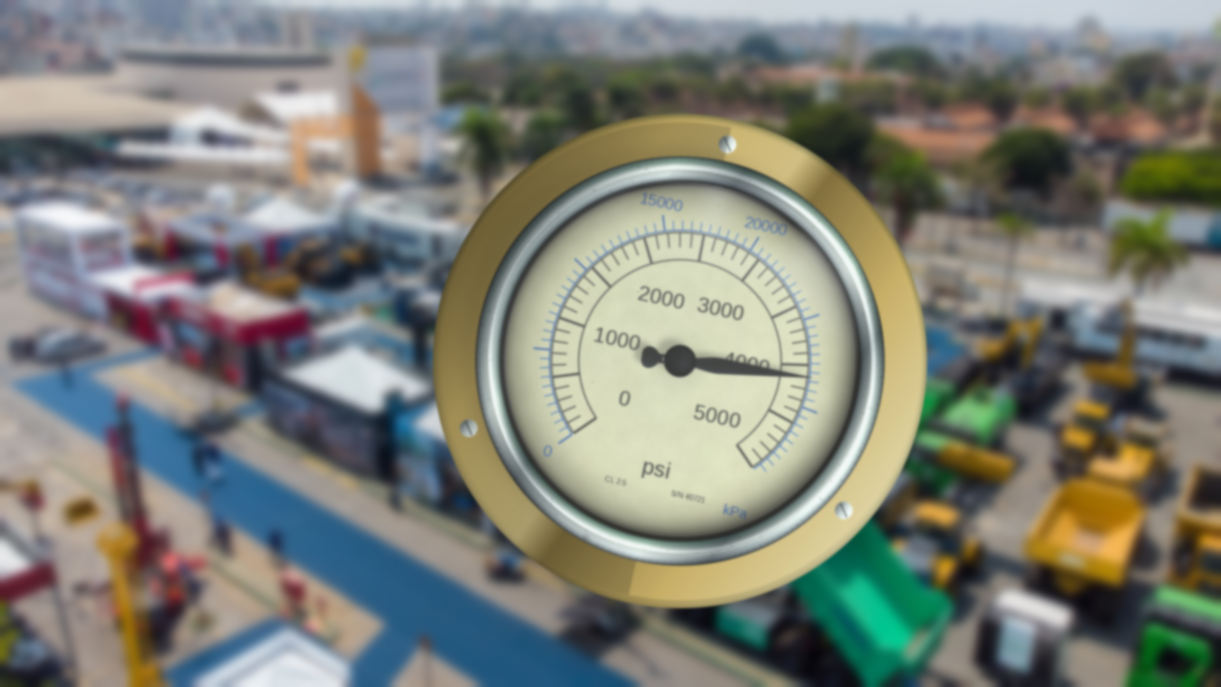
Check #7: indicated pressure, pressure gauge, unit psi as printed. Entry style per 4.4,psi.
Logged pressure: 4100,psi
